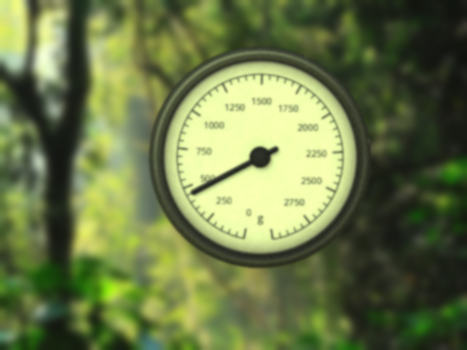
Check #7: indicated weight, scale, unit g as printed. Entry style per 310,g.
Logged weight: 450,g
